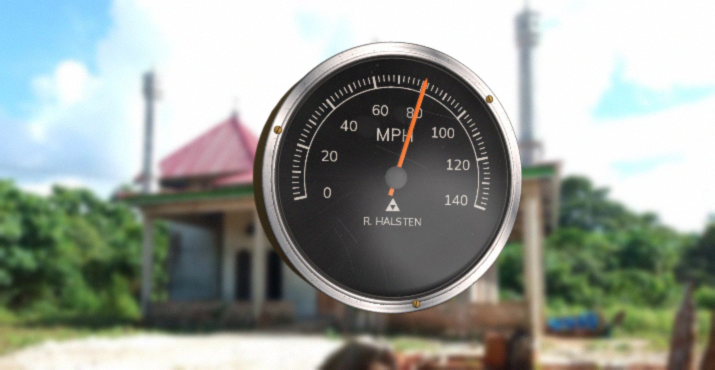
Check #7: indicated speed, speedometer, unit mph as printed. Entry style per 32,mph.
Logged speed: 80,mph
